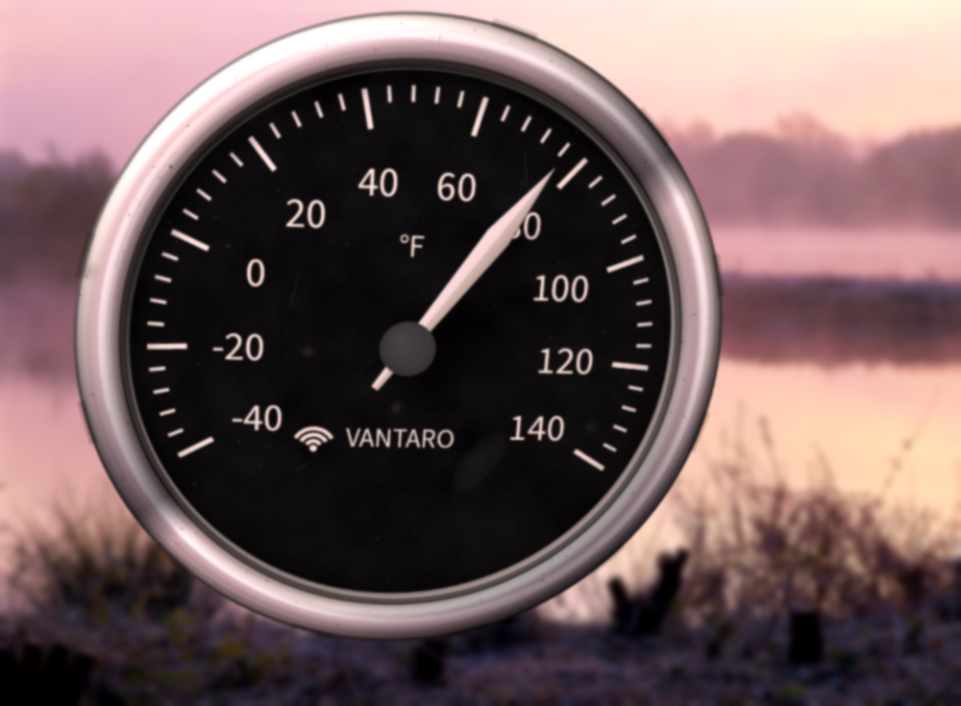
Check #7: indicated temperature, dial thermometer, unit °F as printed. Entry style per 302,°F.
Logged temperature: 76,°F
